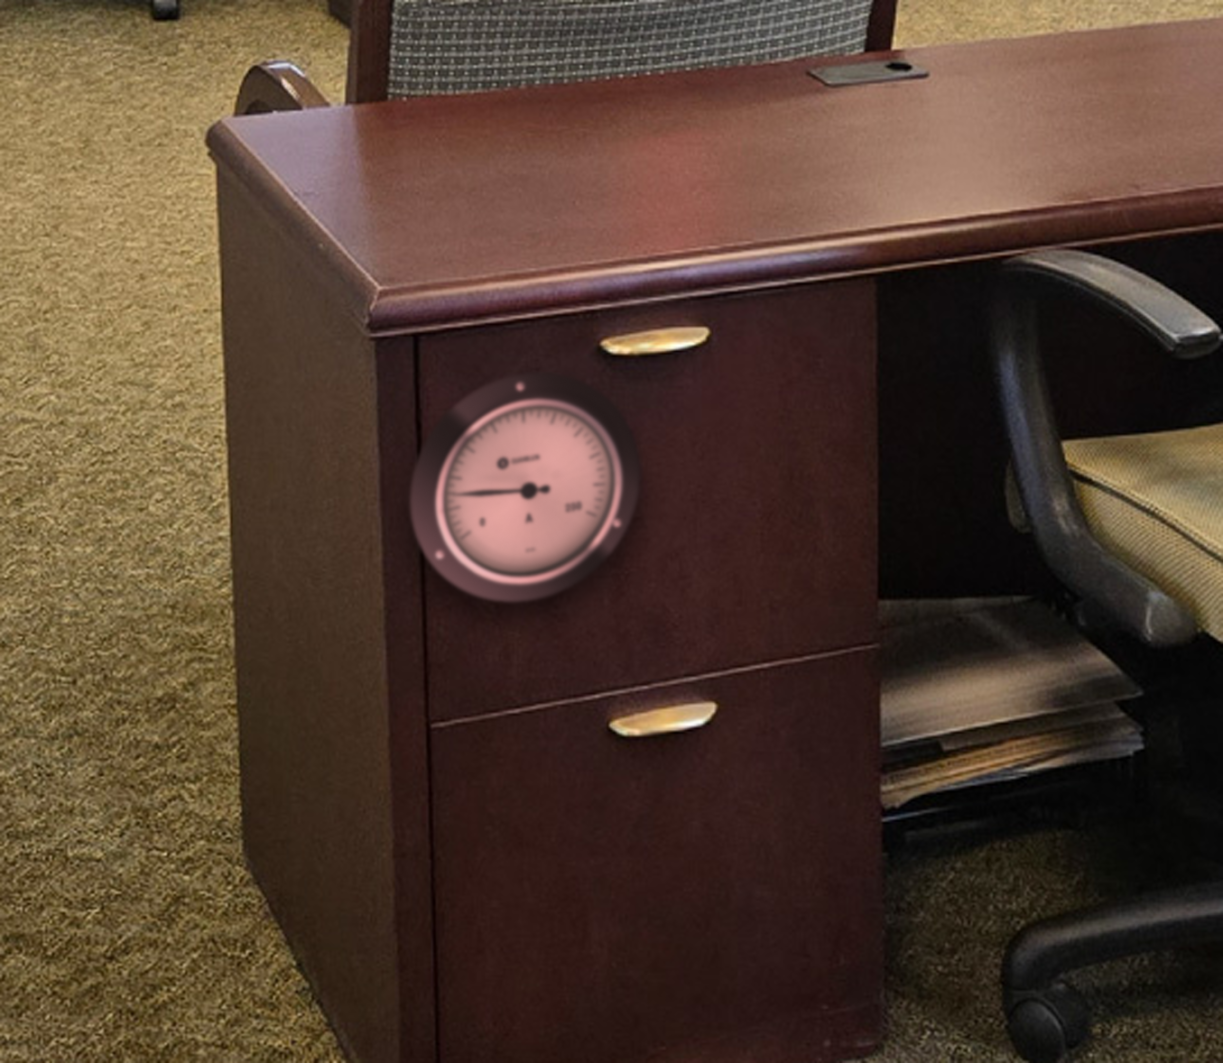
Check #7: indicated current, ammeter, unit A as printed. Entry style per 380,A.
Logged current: 30,A
